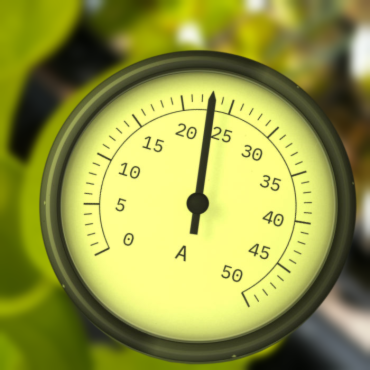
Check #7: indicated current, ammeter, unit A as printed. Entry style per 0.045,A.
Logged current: 23,A
